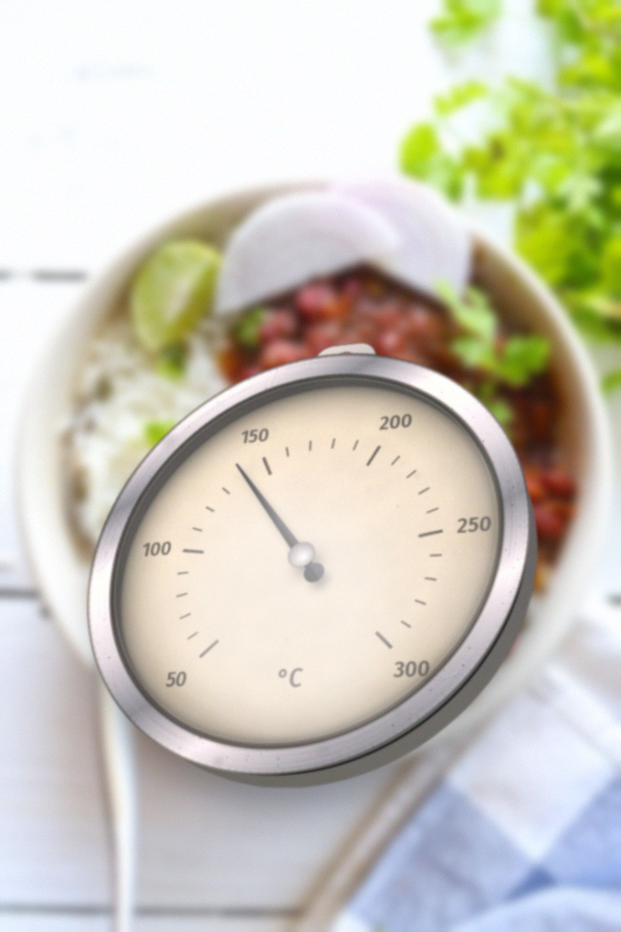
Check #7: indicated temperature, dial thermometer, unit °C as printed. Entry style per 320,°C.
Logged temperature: 140,°C
